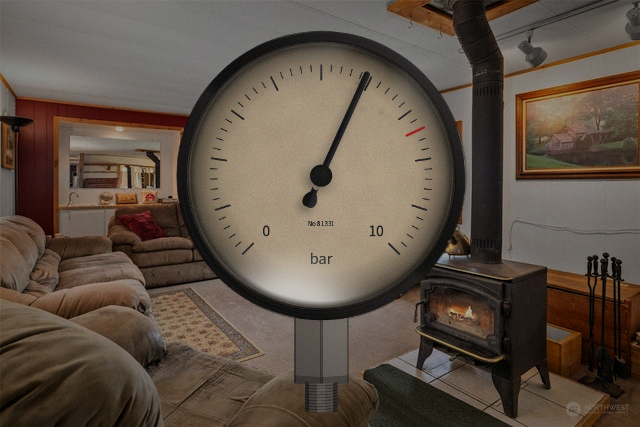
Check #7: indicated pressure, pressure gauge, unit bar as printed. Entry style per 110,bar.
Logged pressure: 5.9,bar
